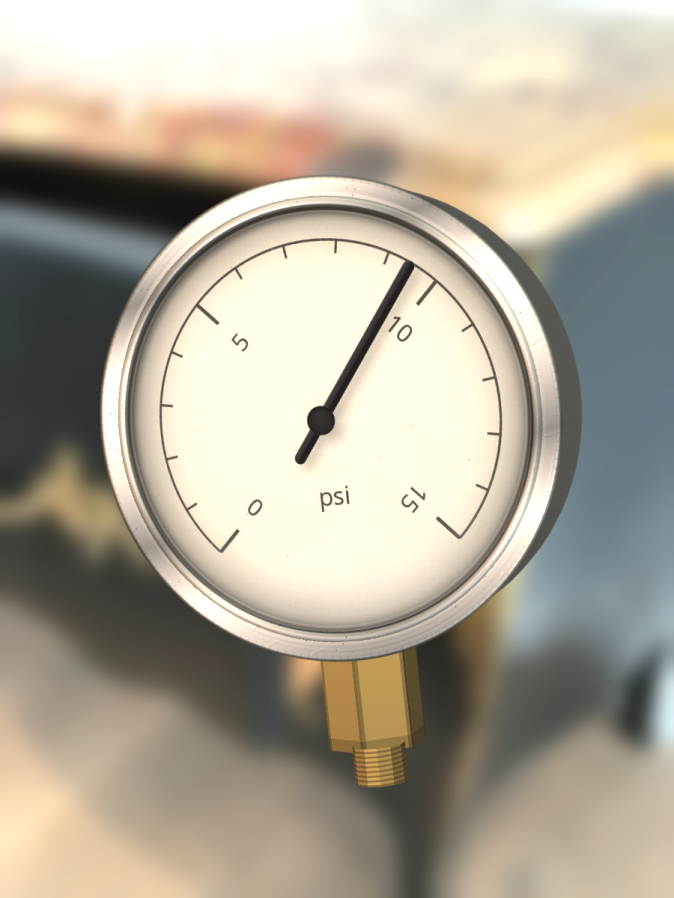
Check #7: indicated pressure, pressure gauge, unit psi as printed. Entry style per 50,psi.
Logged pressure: 9.5,psi
